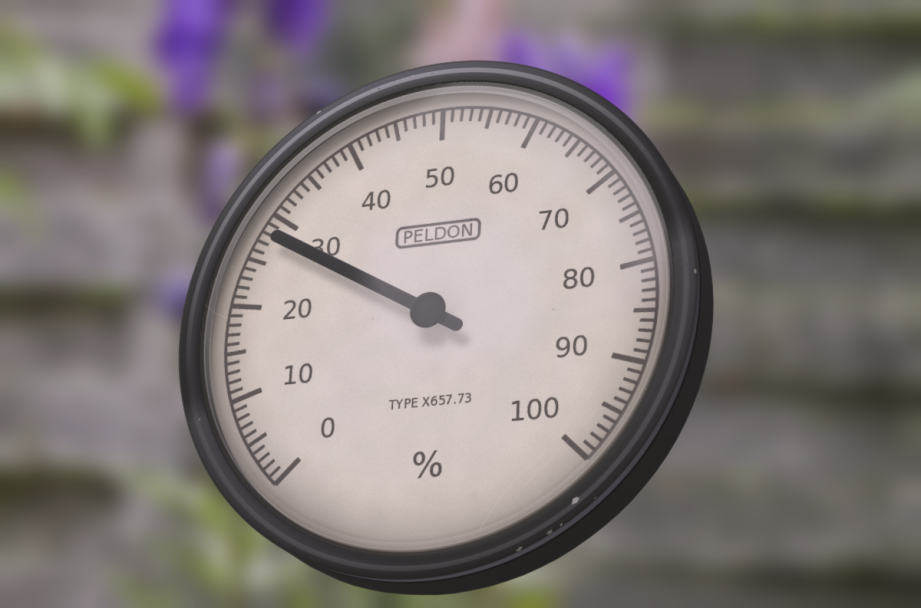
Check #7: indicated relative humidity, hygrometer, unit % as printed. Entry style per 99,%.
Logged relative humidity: 28,%
